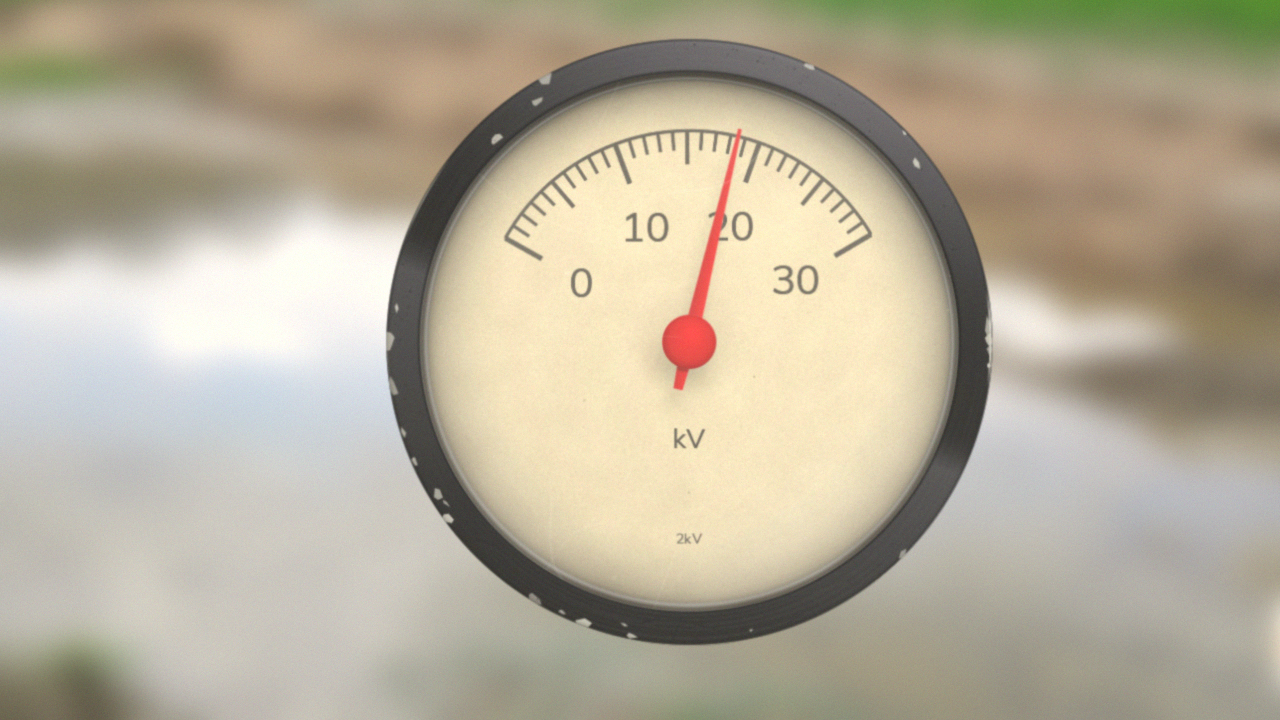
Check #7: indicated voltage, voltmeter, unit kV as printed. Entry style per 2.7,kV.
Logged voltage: 18.5,kV
